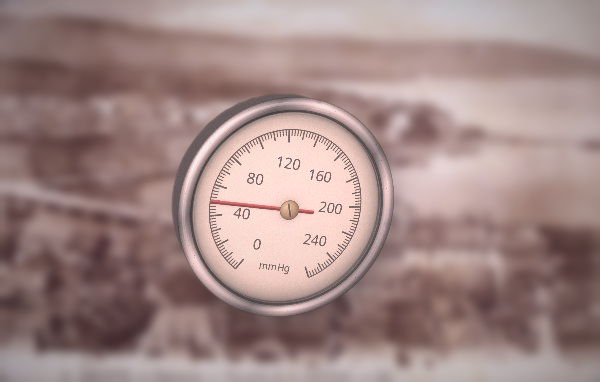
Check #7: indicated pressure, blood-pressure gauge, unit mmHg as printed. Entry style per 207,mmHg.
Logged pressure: 50,mmHg
